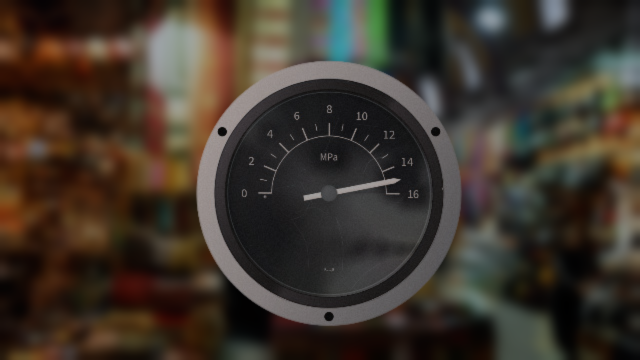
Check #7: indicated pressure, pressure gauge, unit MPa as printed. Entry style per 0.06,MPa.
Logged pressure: 15,MPa
